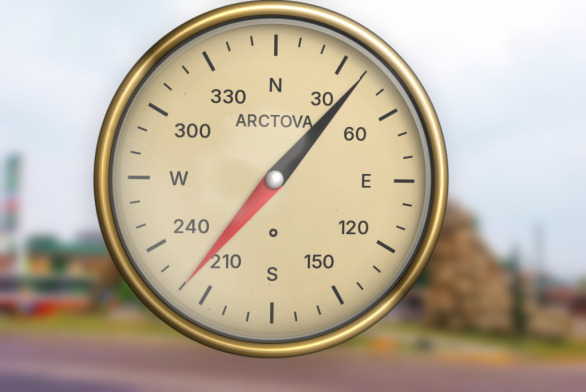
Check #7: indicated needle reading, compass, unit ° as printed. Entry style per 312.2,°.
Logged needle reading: 220,°
